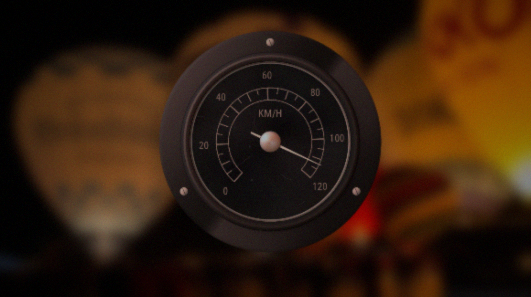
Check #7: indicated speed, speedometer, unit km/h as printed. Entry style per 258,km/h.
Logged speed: 112.5,km/h
